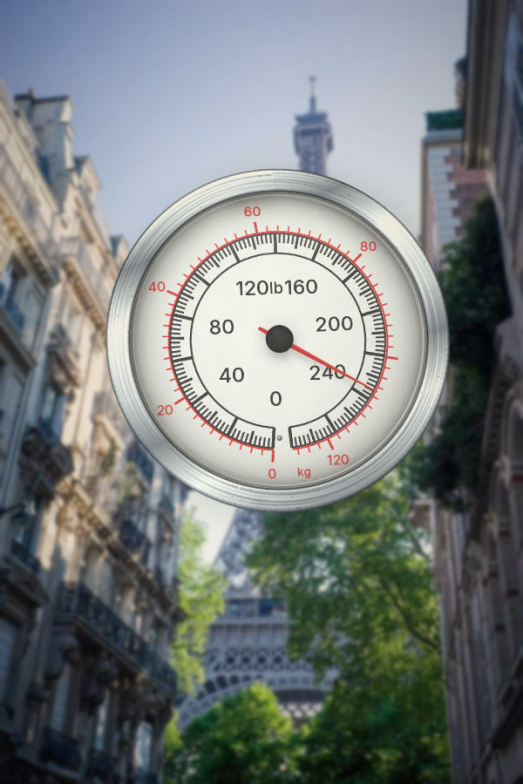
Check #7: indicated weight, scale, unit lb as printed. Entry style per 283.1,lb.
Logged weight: 236,lb
